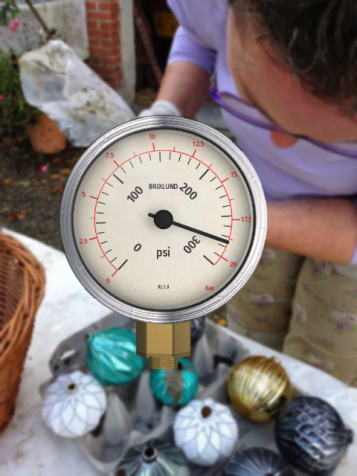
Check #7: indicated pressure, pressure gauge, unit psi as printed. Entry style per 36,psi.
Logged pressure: 275,psi
